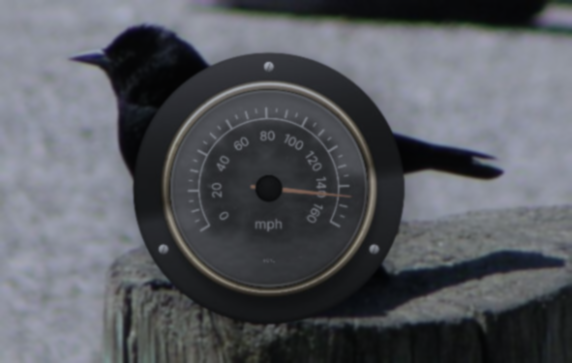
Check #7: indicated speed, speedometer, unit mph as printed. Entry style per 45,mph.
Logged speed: 145,mph
